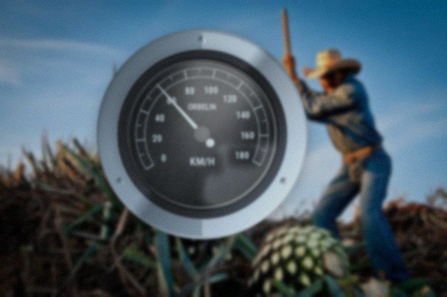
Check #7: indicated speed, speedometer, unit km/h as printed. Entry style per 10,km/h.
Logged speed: 60,km/h
